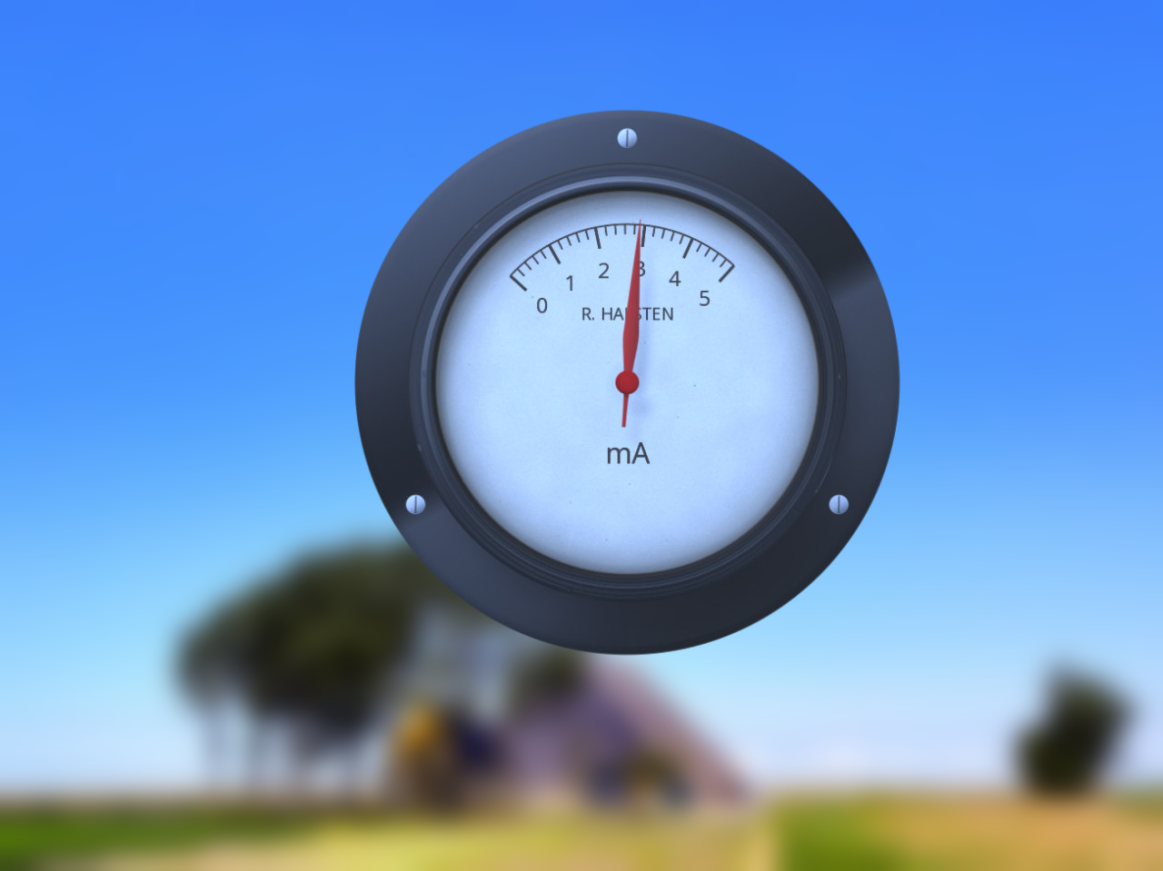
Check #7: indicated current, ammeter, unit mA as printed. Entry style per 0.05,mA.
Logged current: 2.9,mA
